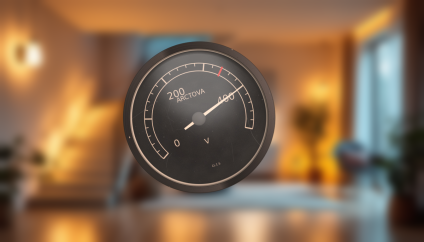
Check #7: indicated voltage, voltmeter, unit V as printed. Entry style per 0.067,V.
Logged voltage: 400,V
